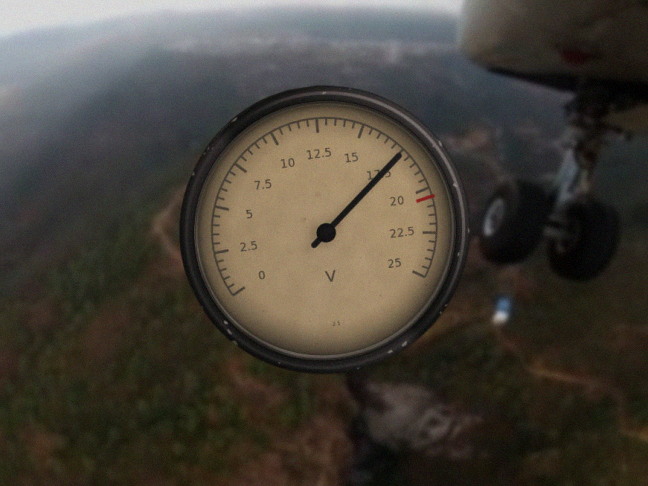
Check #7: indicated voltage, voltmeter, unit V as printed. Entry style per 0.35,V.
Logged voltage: 17.5,V
